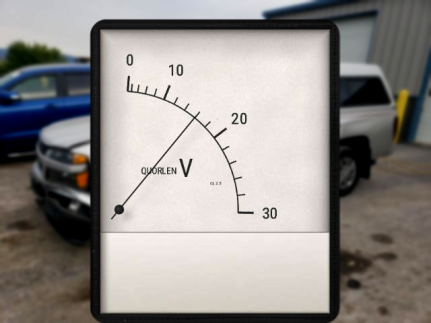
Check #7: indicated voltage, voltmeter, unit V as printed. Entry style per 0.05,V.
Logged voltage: 16,V
